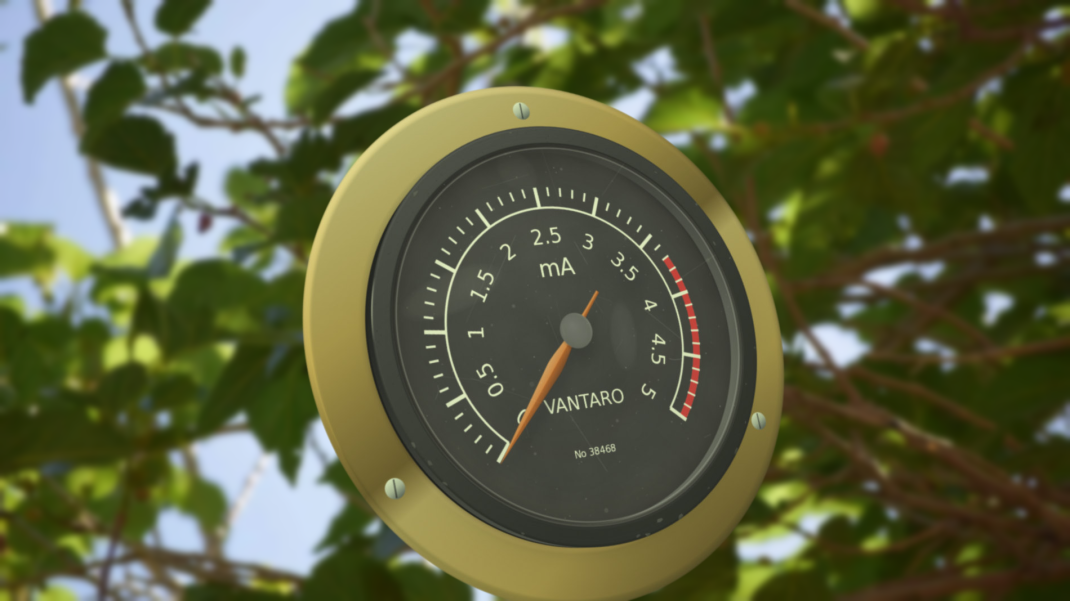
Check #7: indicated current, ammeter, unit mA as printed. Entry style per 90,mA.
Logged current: 0,mA
